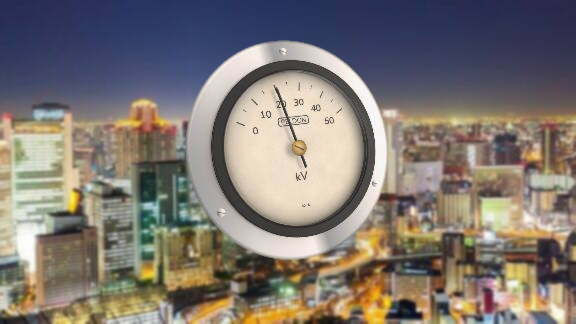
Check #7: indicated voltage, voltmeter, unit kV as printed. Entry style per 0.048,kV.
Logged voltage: 20,kV
